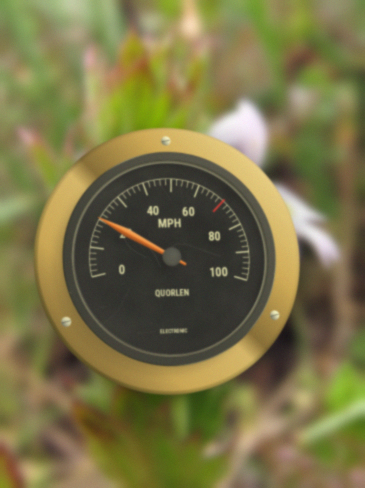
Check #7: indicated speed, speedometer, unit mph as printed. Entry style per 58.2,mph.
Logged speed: 20,mph
